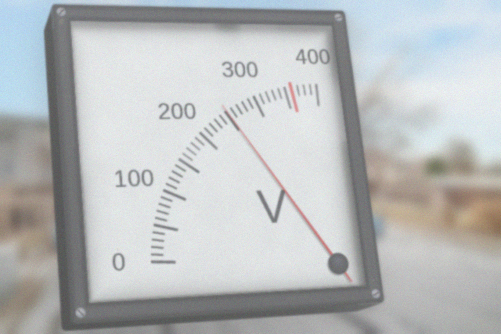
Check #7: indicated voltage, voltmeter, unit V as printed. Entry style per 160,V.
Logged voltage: 250,V
